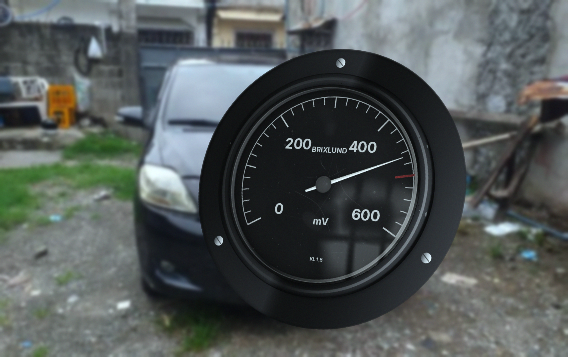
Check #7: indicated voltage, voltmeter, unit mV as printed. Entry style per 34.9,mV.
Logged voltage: 470,mV
